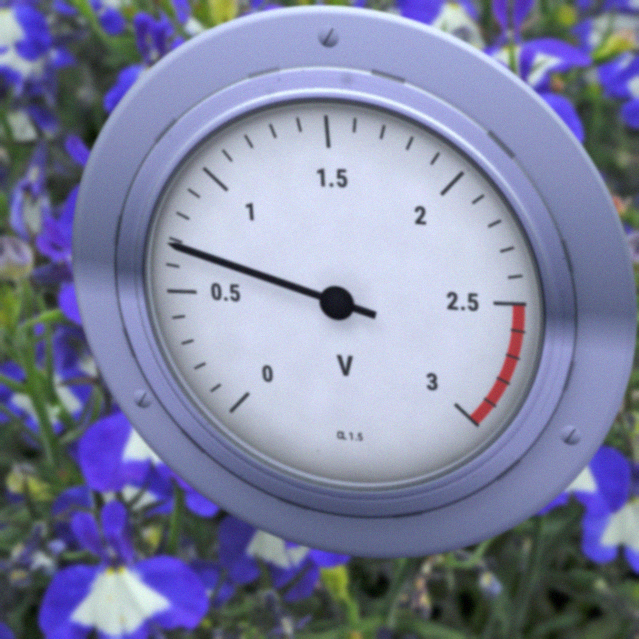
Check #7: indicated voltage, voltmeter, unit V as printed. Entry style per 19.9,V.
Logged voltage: 0.7,V
